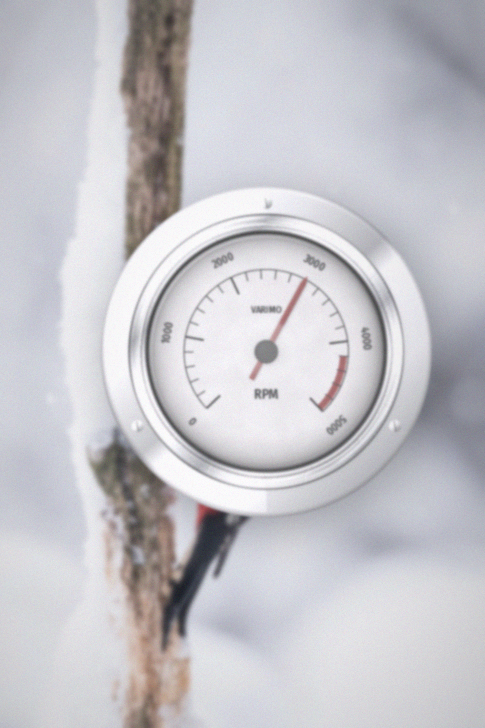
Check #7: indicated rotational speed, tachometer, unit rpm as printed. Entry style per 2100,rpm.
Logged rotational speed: 3000,rpm
